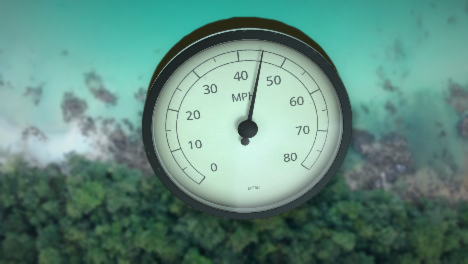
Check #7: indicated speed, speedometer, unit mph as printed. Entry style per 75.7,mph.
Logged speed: 45,mph
